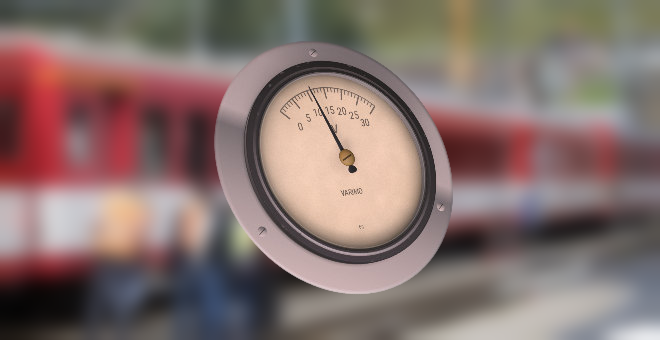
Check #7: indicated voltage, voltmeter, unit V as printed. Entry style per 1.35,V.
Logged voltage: 10,V
